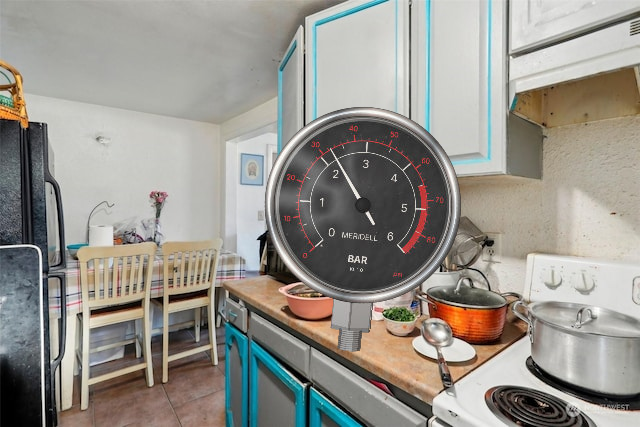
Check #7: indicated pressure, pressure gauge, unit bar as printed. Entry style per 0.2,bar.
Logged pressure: 2.25,bar
